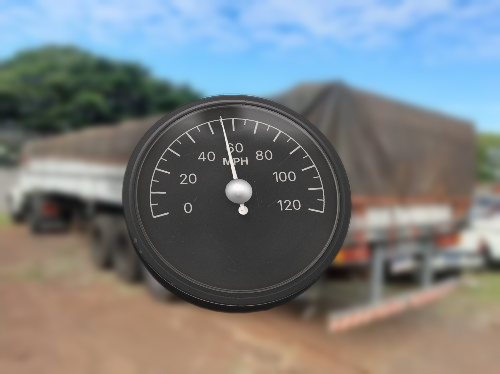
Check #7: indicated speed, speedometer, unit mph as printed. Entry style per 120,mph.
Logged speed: 55,mph
